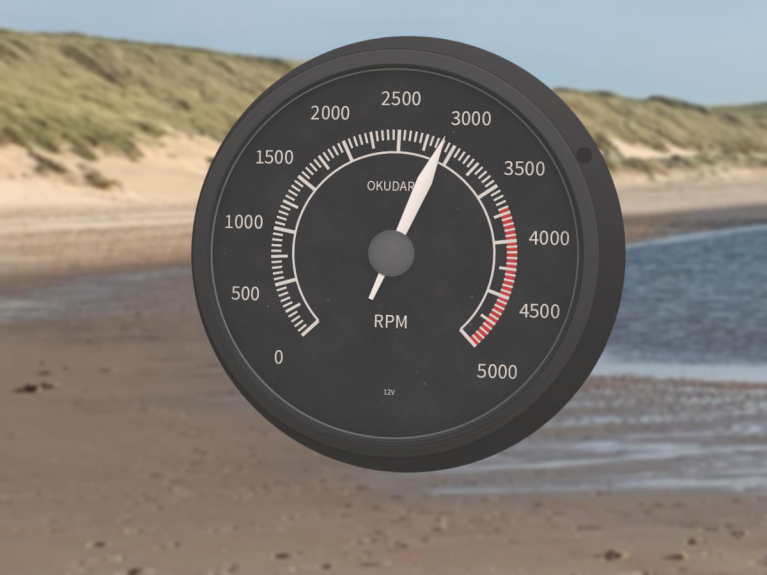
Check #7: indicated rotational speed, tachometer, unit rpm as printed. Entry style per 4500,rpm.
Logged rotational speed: 2900,rpm
